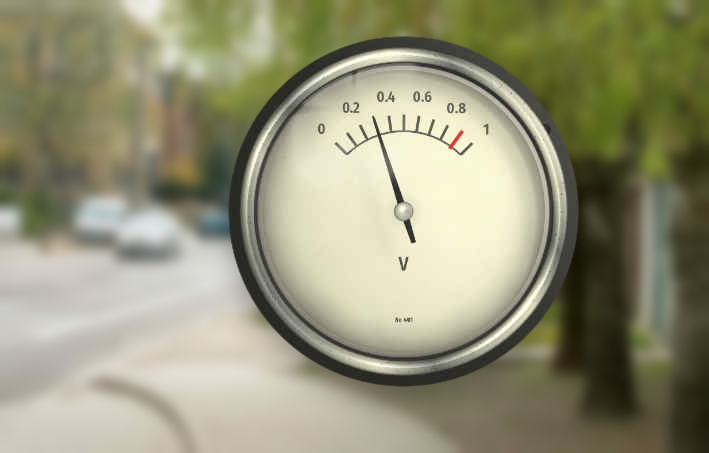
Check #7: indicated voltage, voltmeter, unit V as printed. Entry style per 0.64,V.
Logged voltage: 0.3,V
